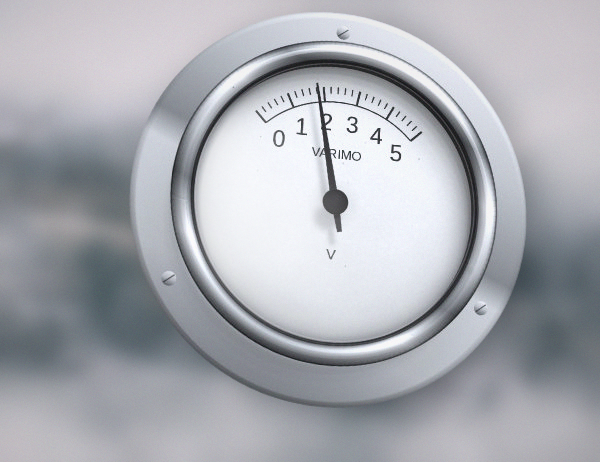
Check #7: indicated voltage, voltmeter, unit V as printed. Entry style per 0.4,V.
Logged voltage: 1.8,V
